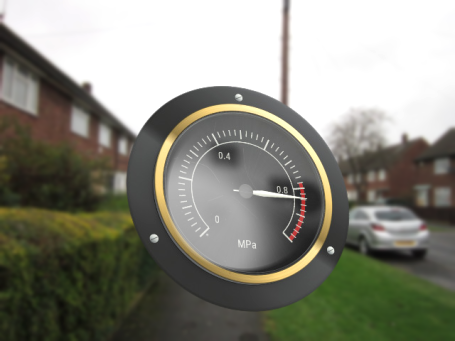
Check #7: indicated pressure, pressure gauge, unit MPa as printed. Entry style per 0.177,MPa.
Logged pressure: 0.84,MPa
